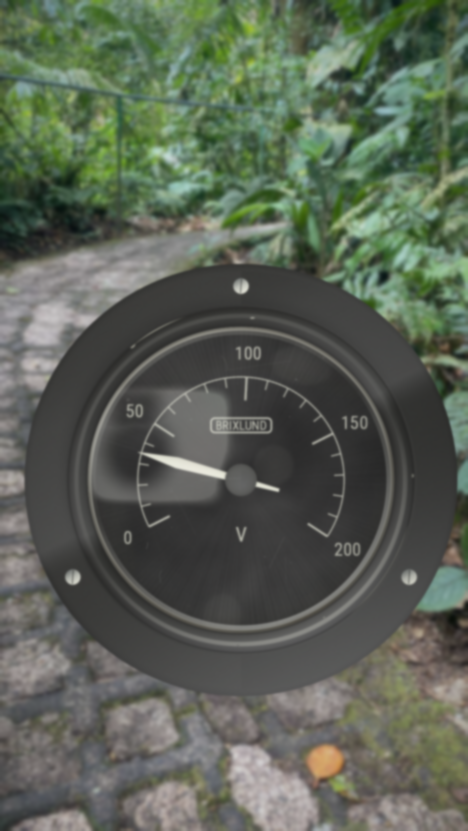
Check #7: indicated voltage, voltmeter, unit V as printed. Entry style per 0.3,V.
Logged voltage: 35,V
